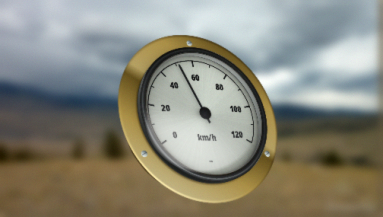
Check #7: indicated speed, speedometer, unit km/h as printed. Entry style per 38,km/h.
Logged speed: 50,km/h
